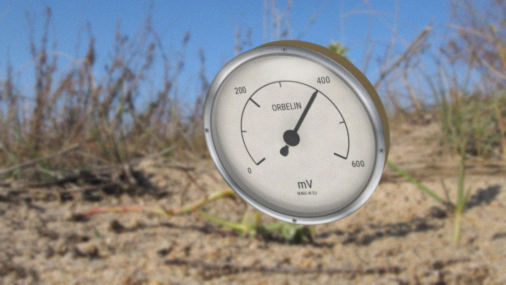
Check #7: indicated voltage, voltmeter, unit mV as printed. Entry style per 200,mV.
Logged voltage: 400,mV
